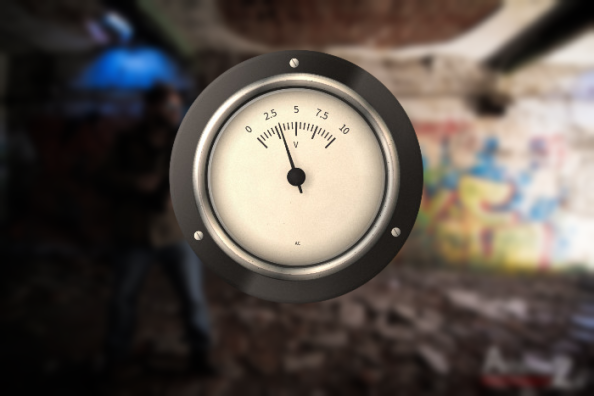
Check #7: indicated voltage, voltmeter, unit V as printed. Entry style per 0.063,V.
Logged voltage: 3,V
